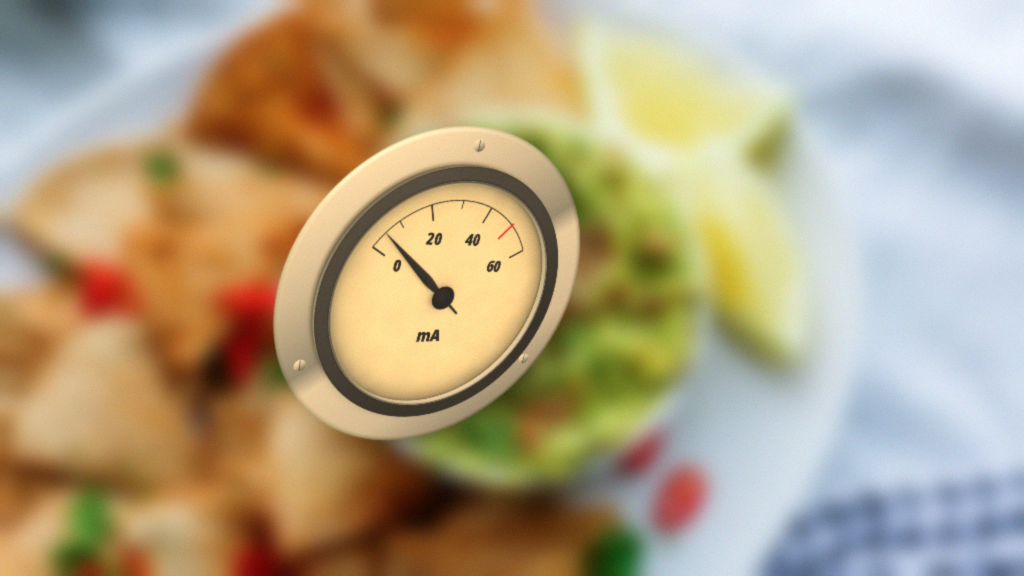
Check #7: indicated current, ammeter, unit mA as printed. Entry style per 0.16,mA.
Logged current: 5,mA
